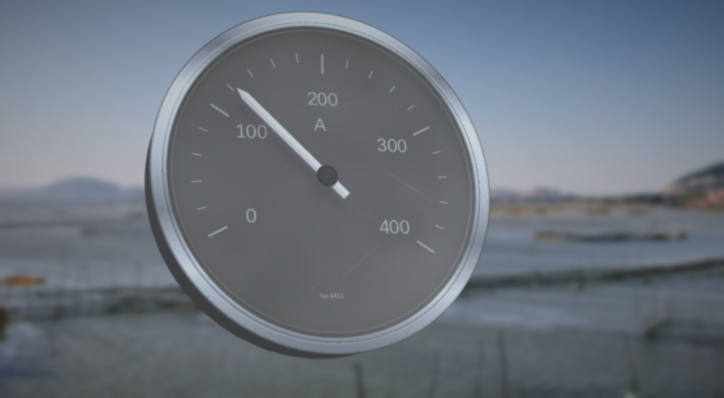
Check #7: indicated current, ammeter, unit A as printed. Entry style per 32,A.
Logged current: 120,A
